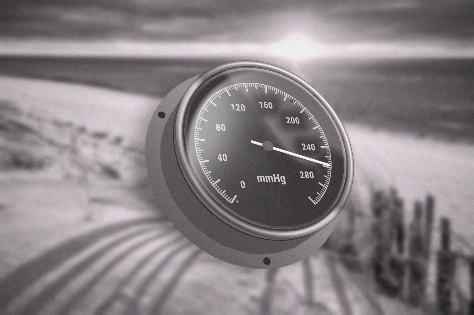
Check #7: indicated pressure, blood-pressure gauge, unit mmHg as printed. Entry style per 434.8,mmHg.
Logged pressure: 260,mmHg
